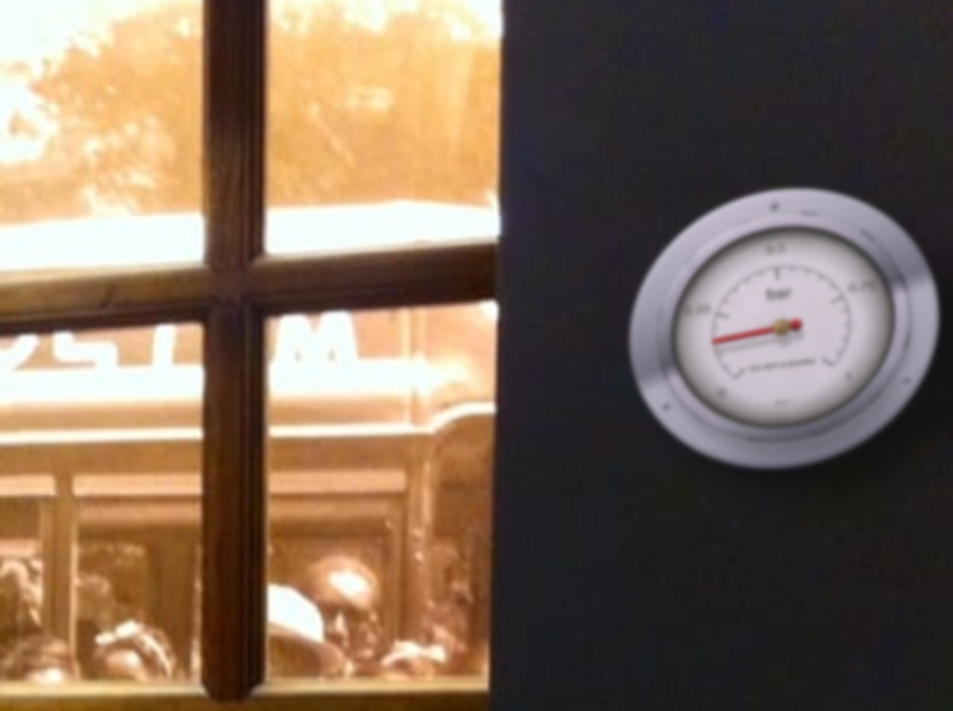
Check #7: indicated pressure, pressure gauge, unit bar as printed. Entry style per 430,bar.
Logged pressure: 0.15,bar
